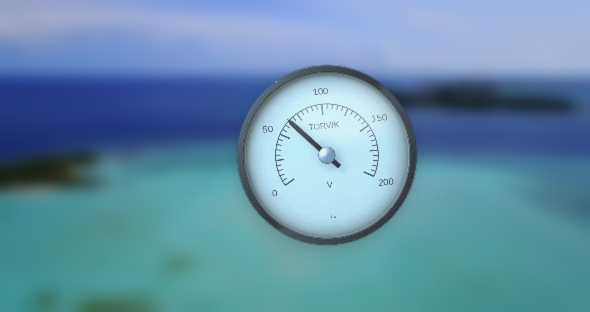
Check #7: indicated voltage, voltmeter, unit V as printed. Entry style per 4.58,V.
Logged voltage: 65,V
